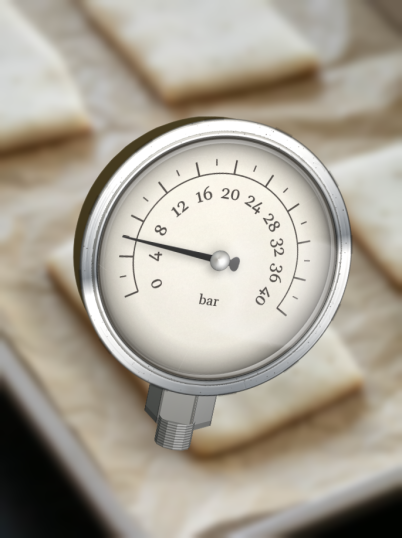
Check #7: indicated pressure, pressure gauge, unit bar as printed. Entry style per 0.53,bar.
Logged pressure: 6,bar
